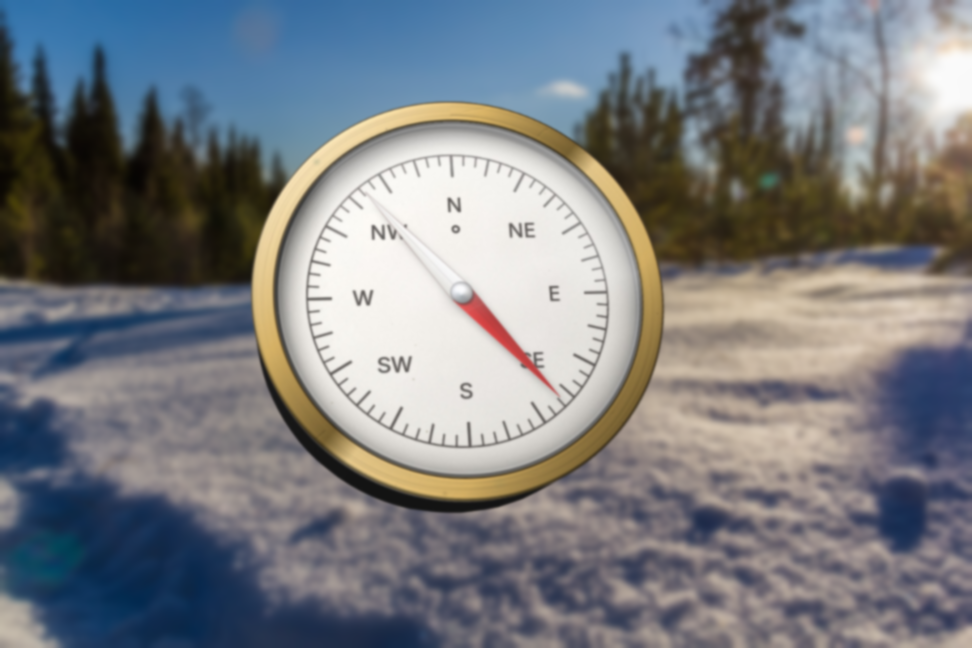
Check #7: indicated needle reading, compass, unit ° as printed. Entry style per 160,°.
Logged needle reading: 140,°
